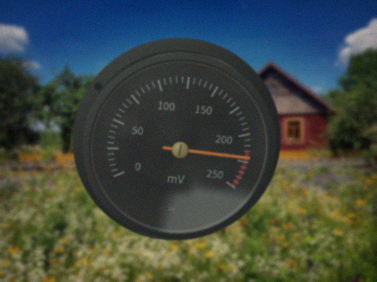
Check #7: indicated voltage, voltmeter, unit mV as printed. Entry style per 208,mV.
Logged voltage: 220,mV
